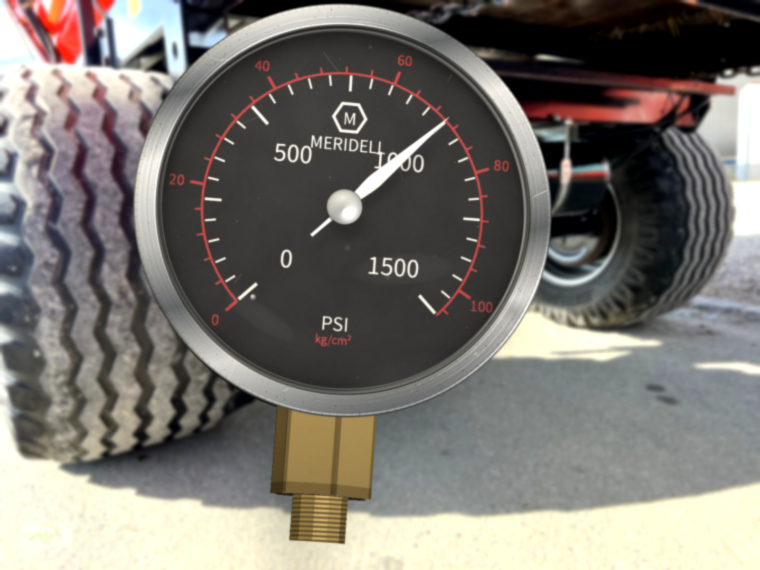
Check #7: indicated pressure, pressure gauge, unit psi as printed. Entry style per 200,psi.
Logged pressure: 1000,psi
